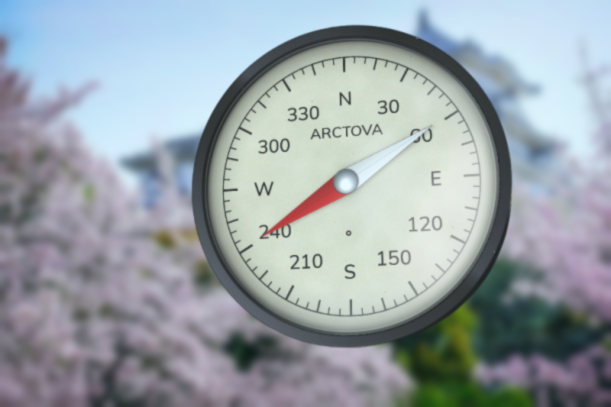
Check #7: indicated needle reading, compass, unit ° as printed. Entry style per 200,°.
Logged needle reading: 240,°
